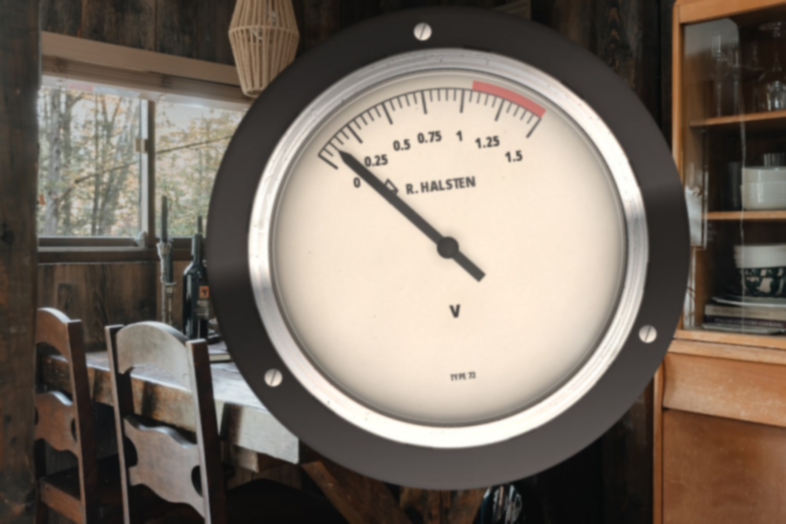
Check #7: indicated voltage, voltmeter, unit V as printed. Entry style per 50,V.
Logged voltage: 0.1,V
